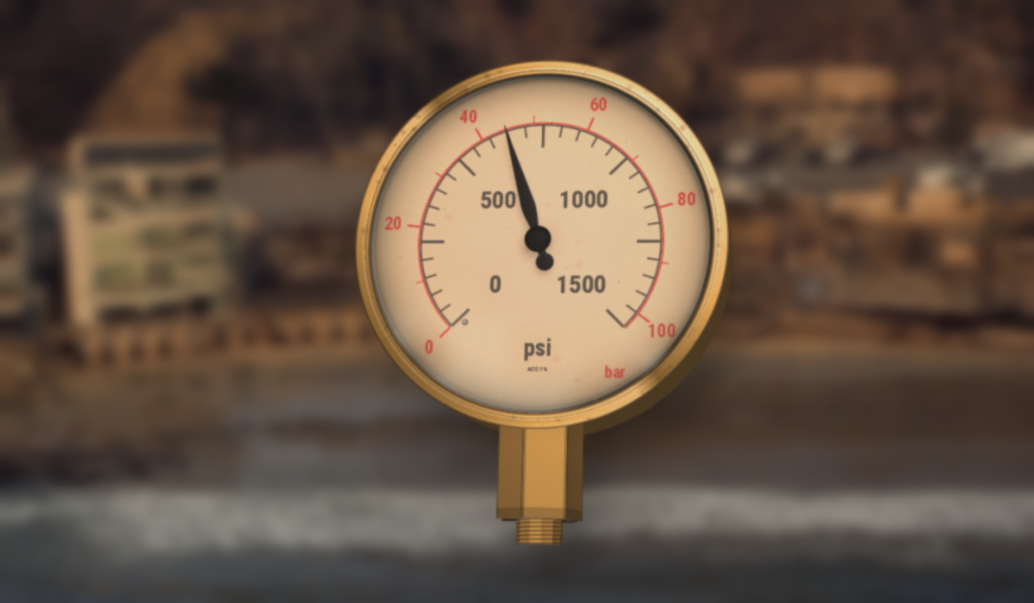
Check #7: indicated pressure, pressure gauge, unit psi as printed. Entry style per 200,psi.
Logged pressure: 650,psi
